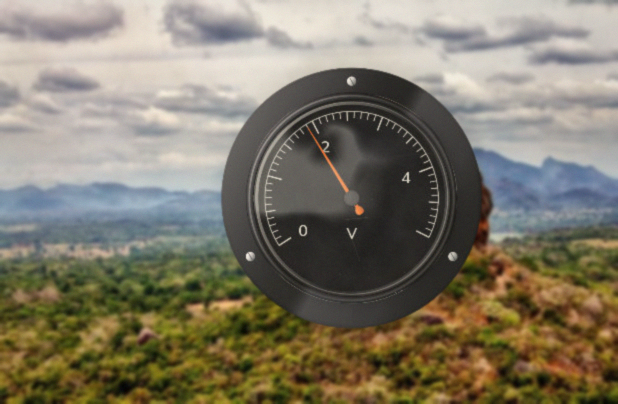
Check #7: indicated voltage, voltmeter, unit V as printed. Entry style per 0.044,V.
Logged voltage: 1.9,V
